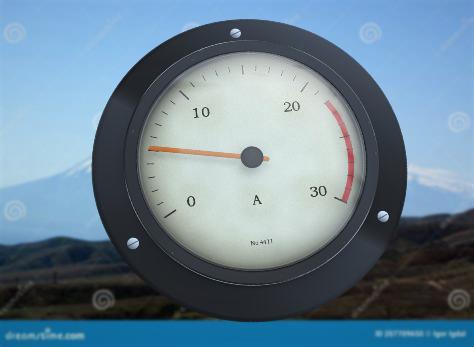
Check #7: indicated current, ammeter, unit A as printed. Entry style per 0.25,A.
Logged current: 5,A
